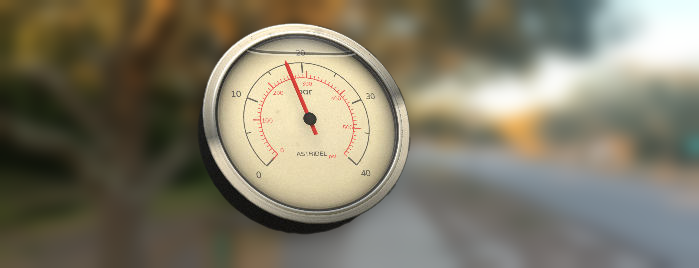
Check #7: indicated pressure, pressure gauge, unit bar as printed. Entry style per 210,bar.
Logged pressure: 17.5,bar
